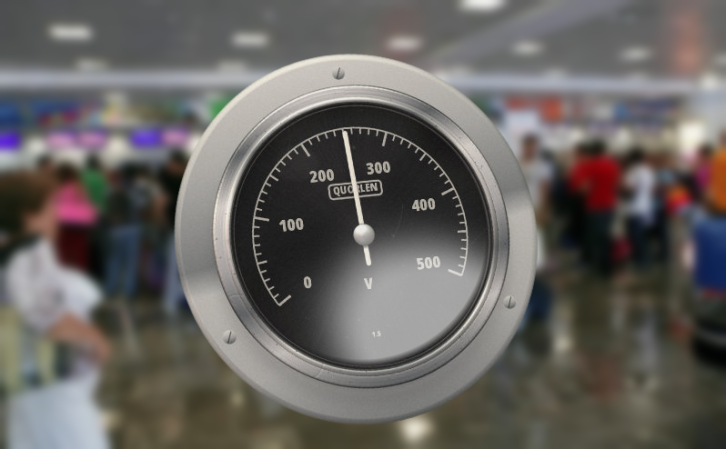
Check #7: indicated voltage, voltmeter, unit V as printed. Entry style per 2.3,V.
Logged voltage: 250,V
